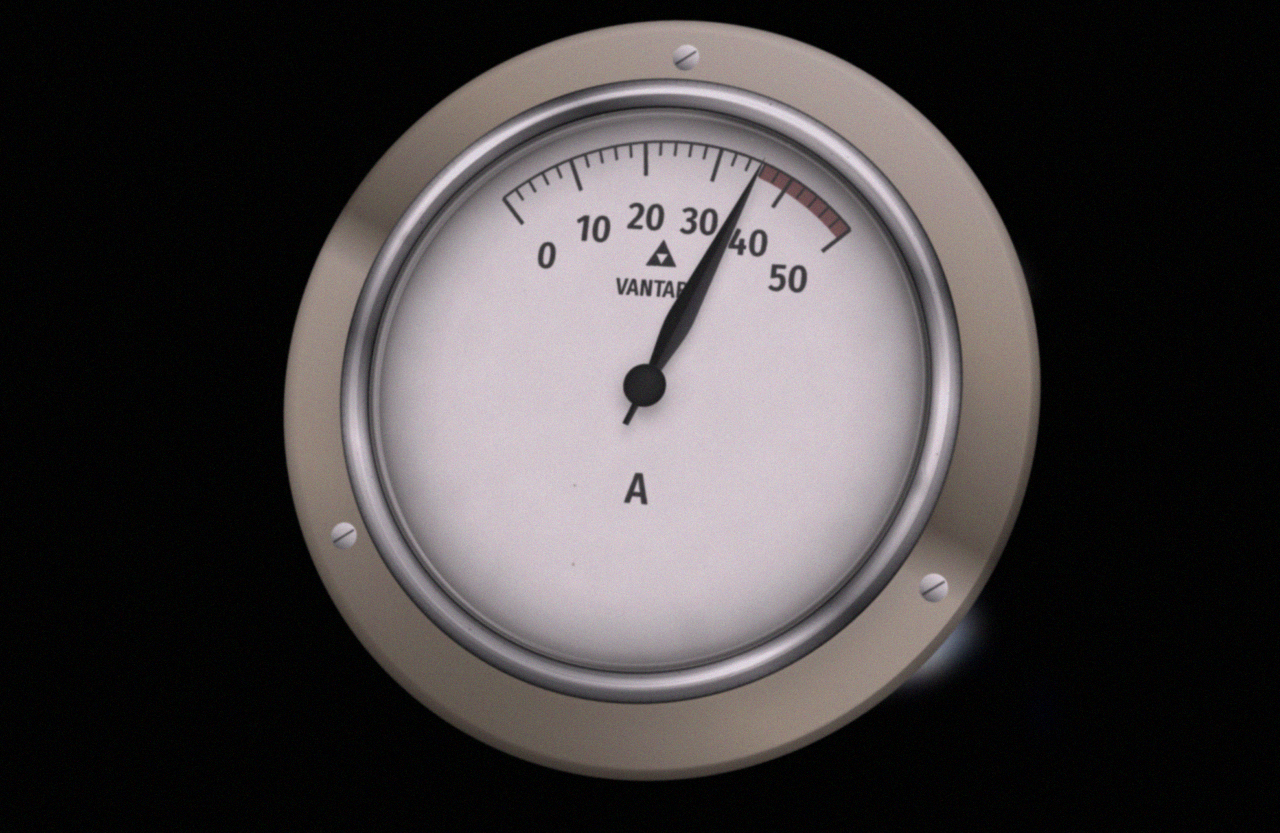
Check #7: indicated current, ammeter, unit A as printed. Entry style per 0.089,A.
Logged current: 36,A
